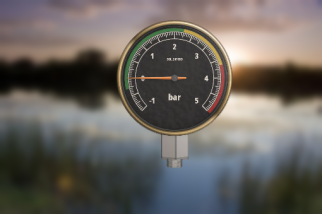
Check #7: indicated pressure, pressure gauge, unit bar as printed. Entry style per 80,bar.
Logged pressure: 0,bar
